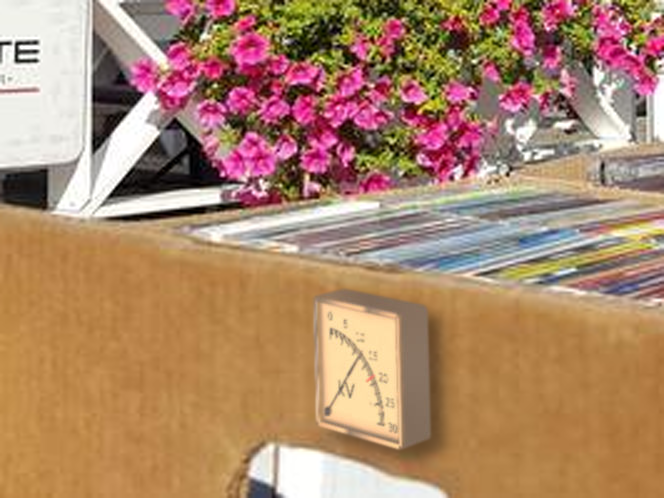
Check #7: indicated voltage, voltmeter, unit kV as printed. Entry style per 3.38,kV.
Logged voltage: 12.5,kV
